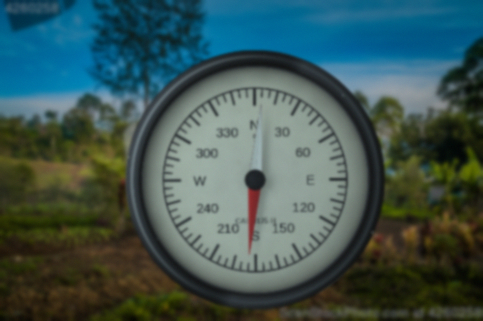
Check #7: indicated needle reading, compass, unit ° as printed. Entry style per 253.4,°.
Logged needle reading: 185,°
